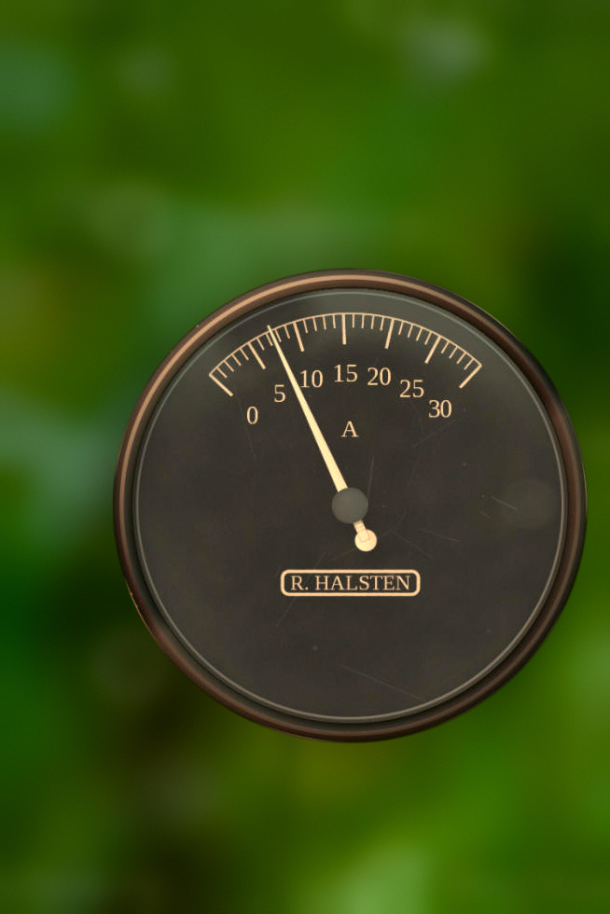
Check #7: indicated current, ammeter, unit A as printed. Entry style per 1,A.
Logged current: 7.5,A
